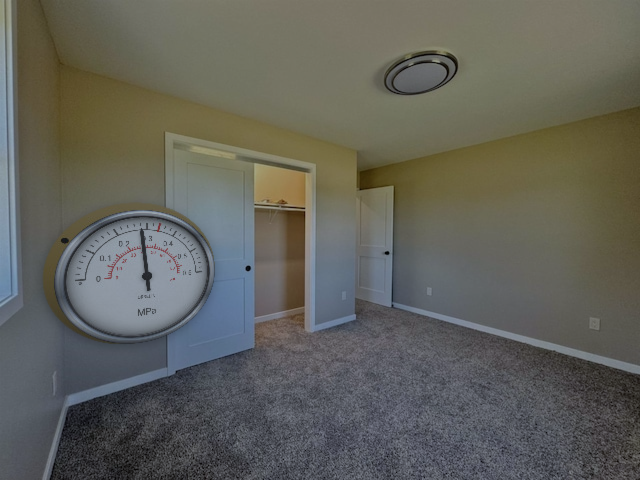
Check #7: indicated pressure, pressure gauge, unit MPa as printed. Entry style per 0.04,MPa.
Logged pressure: 0.28,MPa
